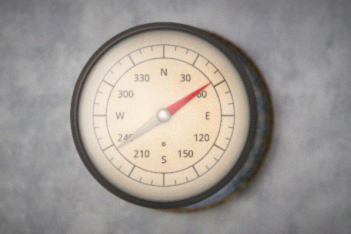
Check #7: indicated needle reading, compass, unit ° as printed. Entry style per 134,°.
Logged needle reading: 55,°
